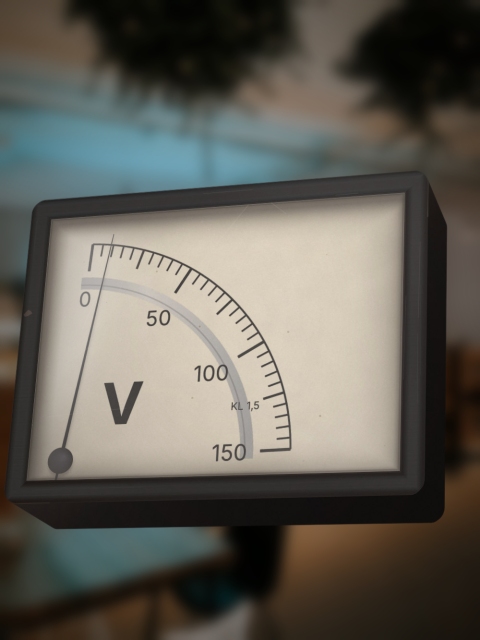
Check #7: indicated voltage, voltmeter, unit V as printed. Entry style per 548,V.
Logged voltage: 10,V
